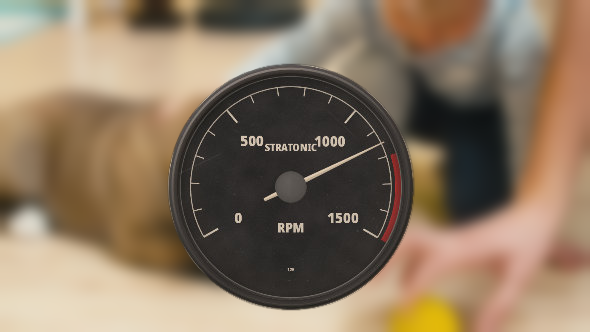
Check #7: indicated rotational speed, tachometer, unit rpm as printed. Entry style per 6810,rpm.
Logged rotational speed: 1150,rpm
